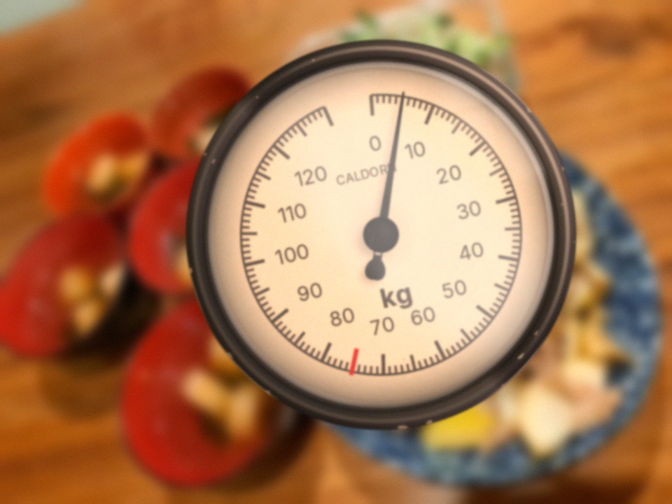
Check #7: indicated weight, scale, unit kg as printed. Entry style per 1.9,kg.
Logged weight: 5,kg
